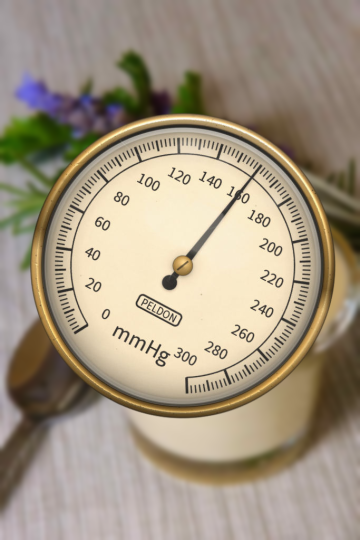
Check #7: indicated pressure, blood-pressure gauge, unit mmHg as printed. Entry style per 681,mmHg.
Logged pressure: 160,mmHg
